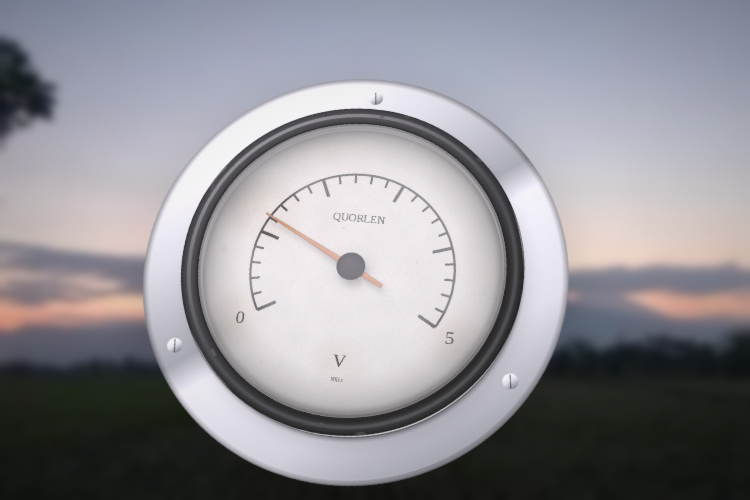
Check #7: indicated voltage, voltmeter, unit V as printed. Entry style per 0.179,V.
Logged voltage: 1.2,V
